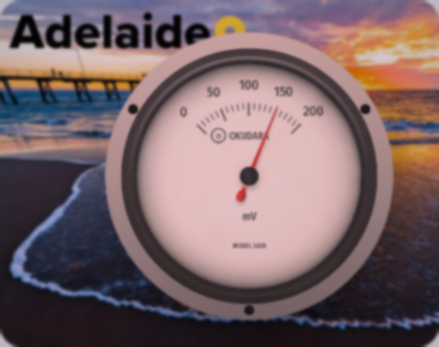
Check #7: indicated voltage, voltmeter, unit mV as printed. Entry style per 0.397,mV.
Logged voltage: 150,mV
